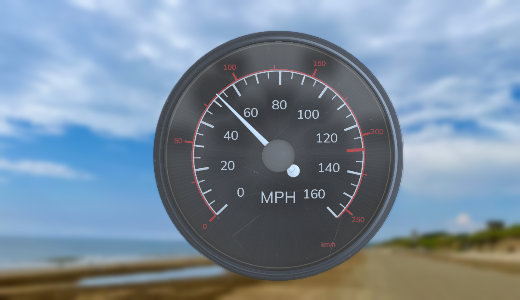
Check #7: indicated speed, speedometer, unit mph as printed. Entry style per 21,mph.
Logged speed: 52.5,mph
